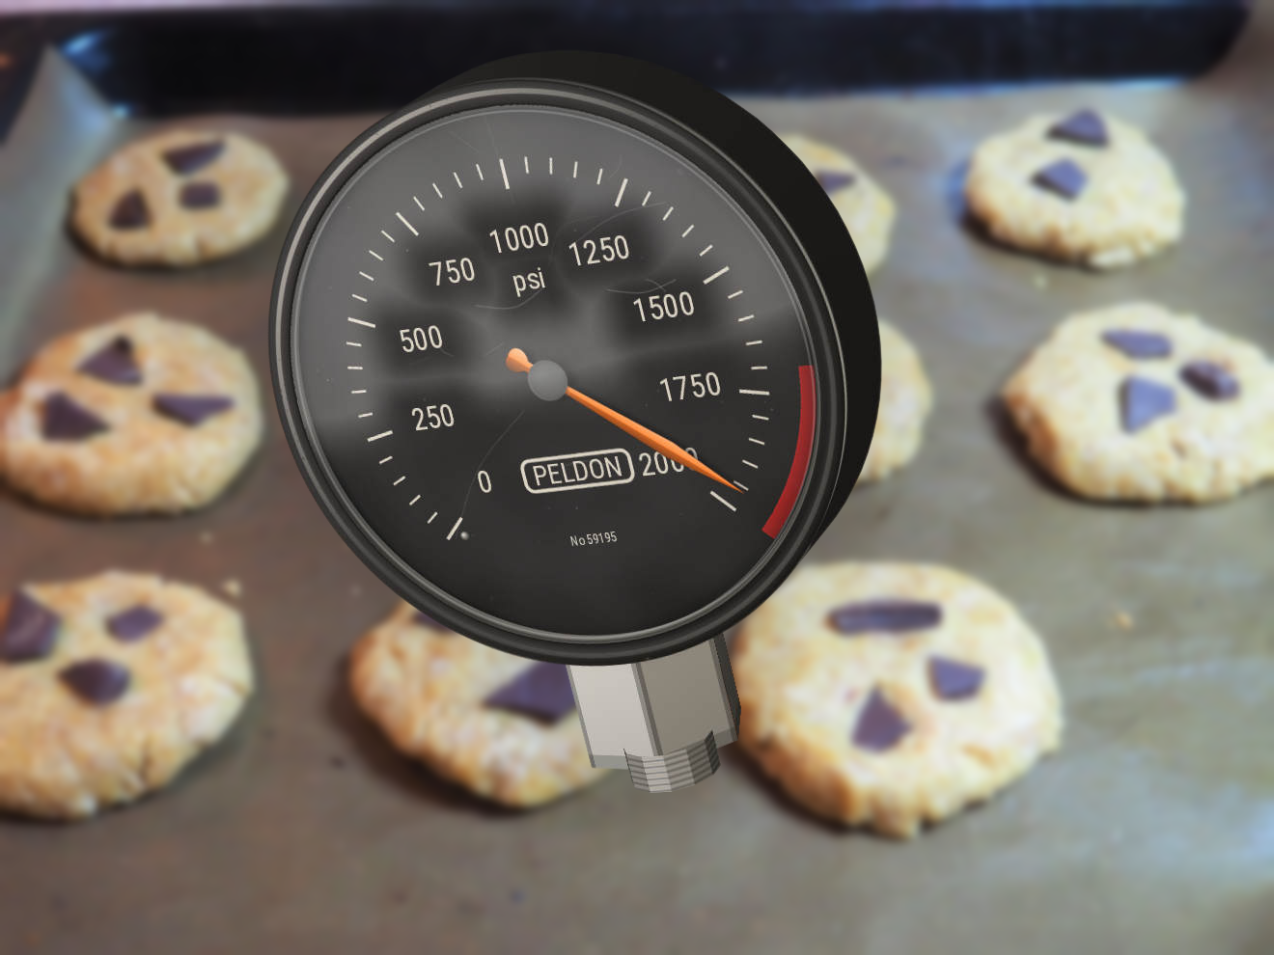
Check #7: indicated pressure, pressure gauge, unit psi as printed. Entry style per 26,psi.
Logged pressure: 1950,psi
